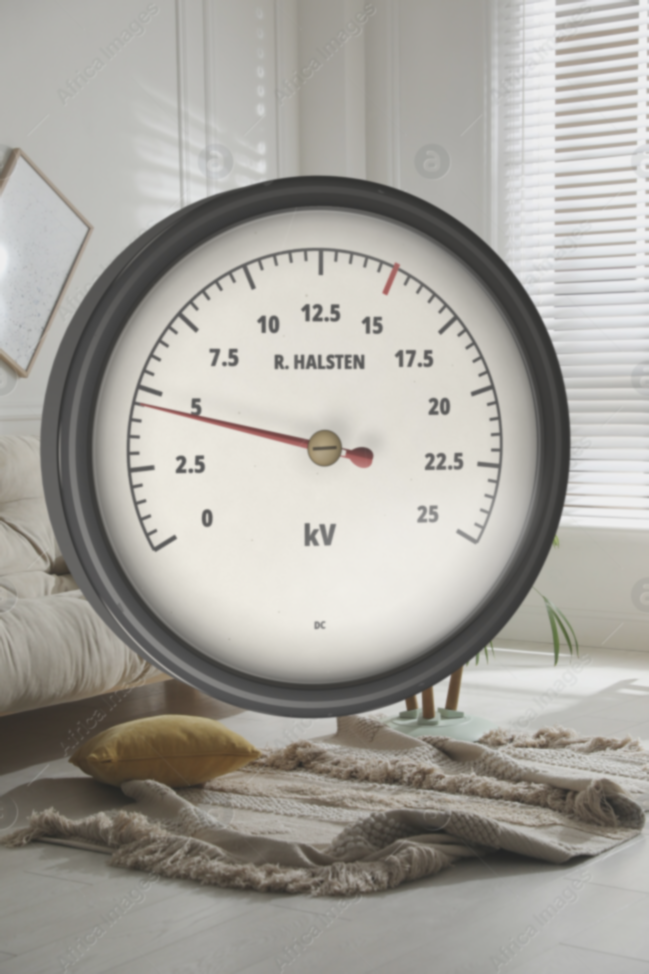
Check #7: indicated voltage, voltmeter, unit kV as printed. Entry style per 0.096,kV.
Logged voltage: 4.5,kV
